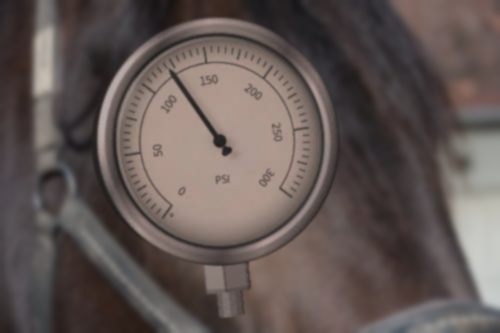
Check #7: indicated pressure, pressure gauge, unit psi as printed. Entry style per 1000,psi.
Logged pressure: 120,psi
